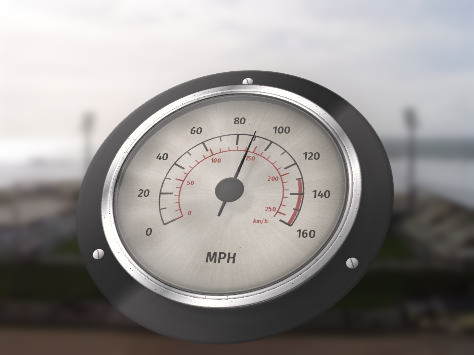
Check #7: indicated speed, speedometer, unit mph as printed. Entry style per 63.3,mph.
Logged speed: 90,mph
